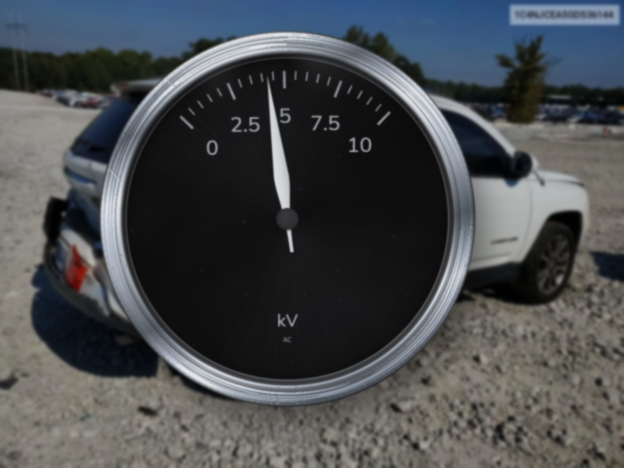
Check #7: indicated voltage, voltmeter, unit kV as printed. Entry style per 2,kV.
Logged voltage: 4.25,kV
